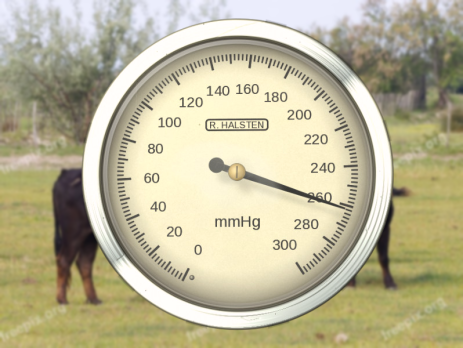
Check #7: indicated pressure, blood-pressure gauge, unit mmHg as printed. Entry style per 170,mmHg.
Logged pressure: 262,mmHg
